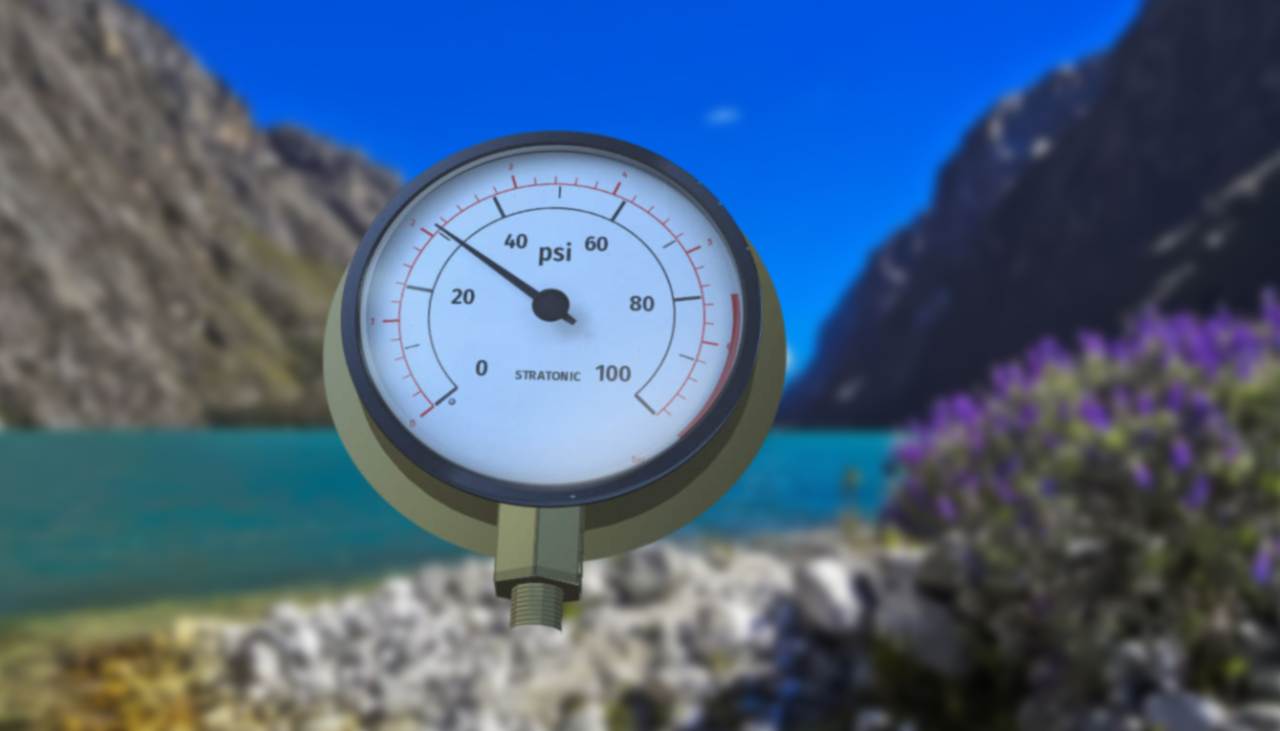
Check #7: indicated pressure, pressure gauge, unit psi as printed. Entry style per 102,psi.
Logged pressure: 30,psi
